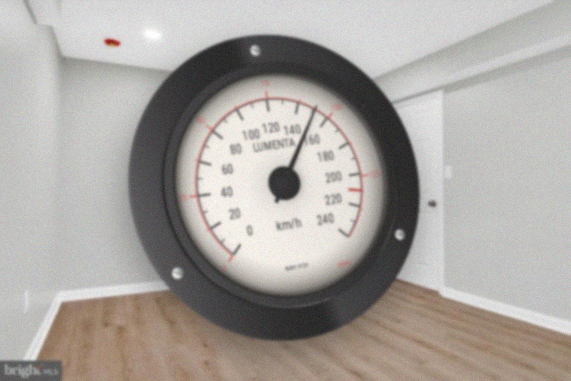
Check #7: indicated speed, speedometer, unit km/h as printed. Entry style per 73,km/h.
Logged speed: 150,km/h
